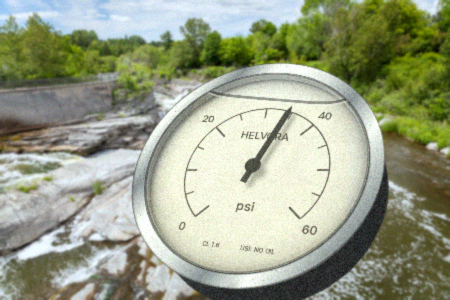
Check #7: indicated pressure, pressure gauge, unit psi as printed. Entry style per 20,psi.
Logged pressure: 35,psi
